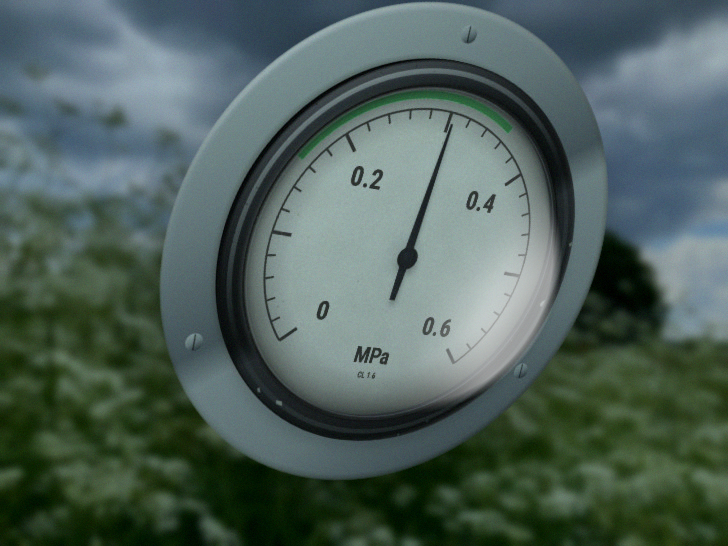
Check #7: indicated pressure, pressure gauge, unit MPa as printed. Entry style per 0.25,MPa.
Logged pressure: 0.3,MPa
